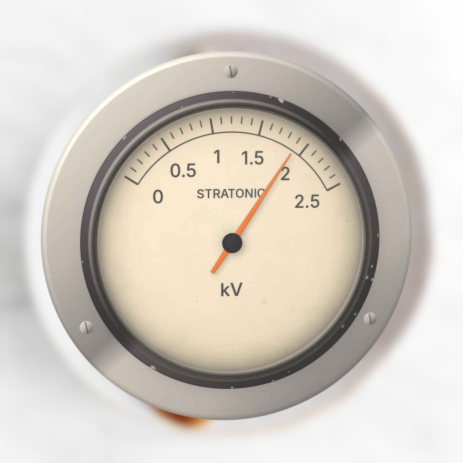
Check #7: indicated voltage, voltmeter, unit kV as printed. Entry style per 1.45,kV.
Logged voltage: 1.9,kV
